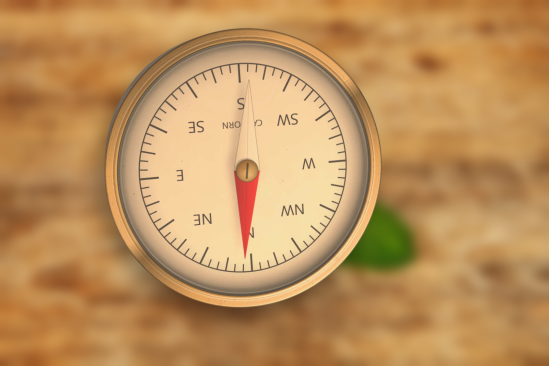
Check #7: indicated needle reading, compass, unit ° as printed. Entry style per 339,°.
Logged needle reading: 5,°
